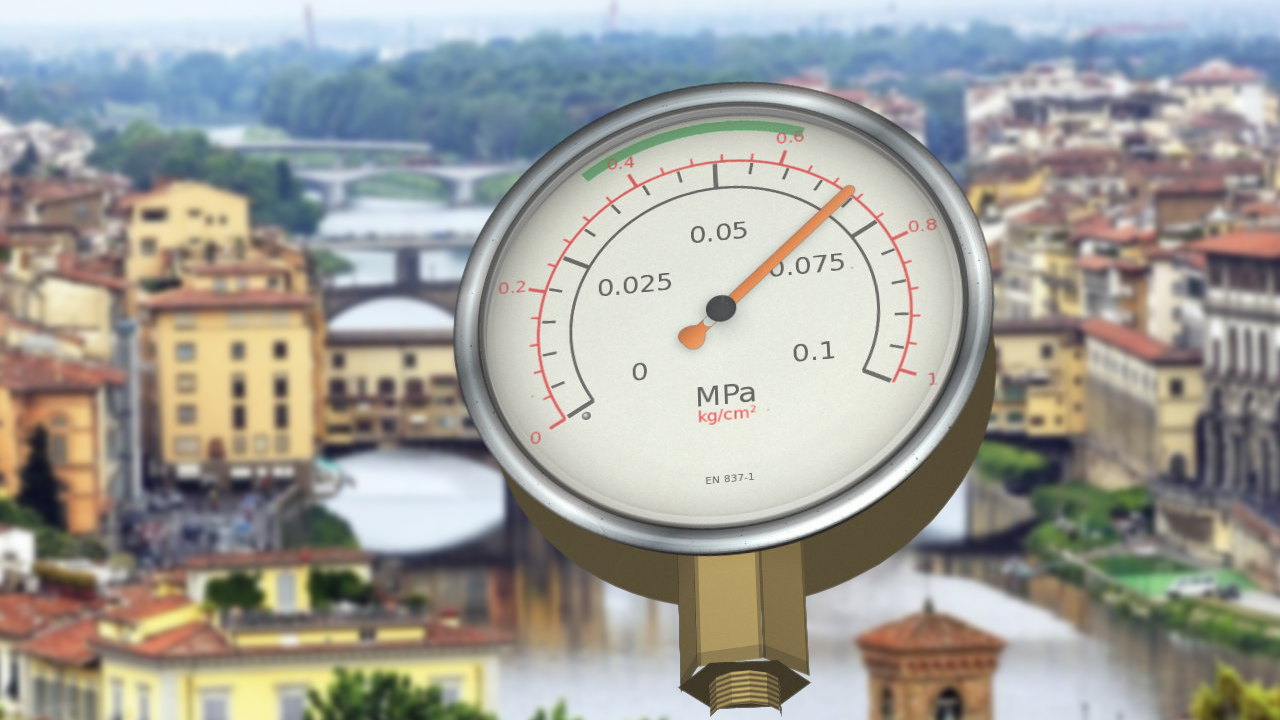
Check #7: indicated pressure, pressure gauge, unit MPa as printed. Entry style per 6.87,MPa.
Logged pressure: 0.07,MPa
